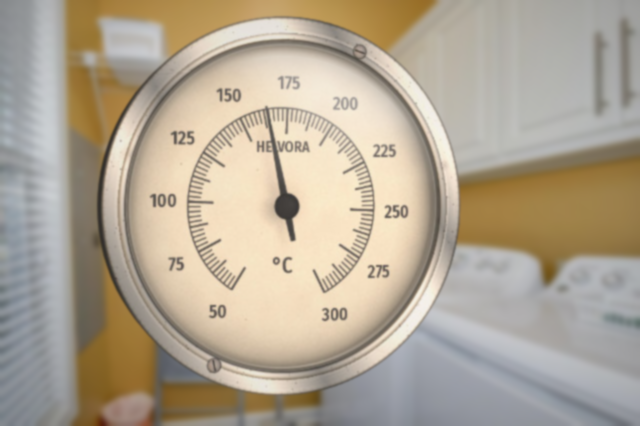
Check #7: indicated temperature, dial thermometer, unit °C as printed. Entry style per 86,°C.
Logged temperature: 162.5,°C
